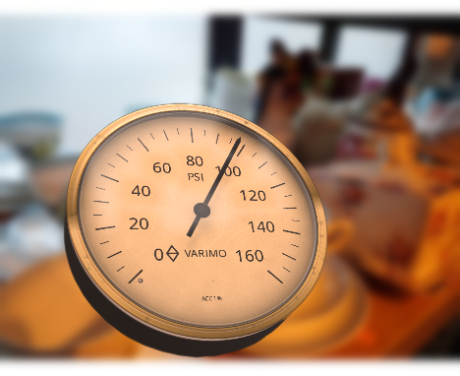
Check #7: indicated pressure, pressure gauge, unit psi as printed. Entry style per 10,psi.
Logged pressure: 97.5,psi
